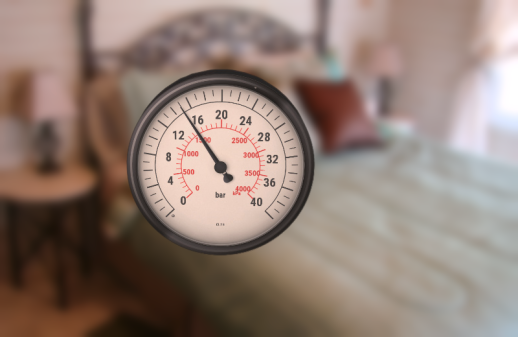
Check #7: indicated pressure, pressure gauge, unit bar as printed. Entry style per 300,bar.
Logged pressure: 15,bar
